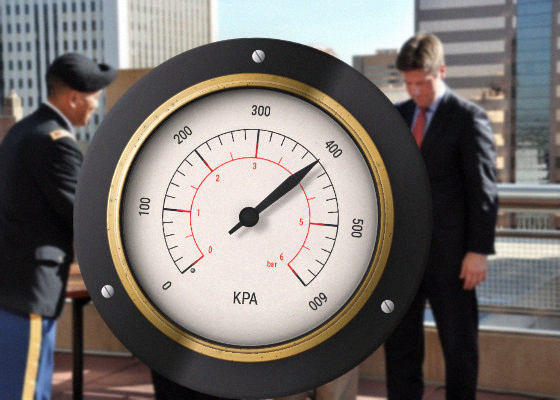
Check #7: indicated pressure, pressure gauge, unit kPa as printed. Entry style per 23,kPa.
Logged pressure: 400,kPa
